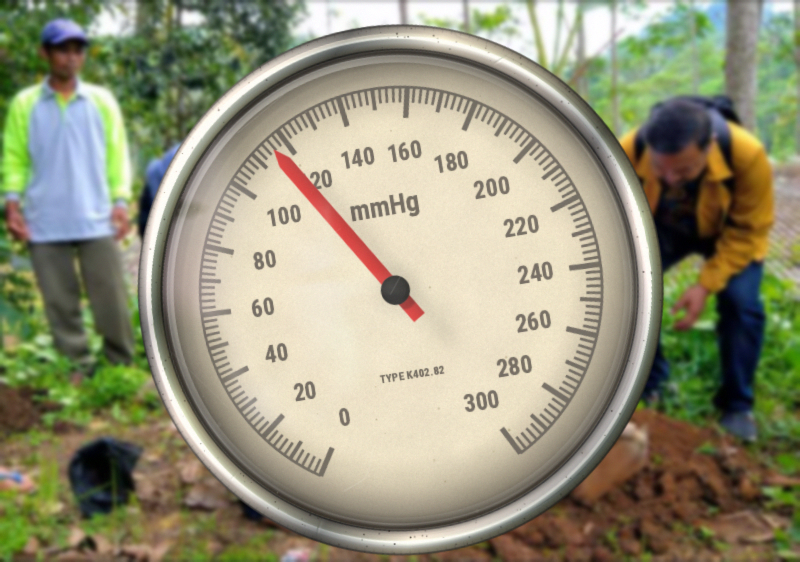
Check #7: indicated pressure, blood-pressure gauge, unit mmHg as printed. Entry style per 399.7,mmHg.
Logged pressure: 116,mmHg
